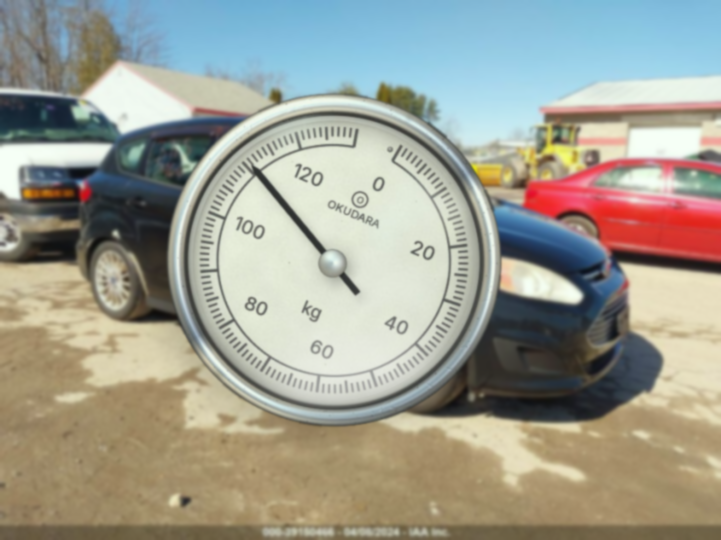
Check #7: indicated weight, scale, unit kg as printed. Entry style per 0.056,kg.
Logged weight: 111,kg
